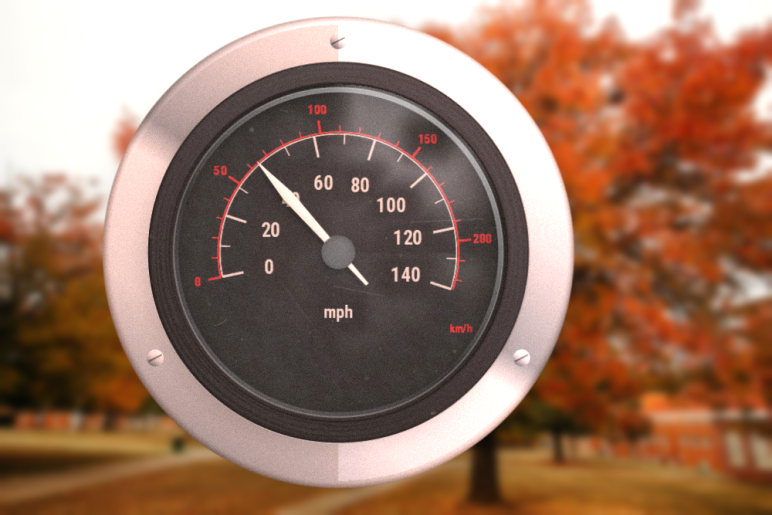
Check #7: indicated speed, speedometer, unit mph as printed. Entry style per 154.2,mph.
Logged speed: 40,mph
